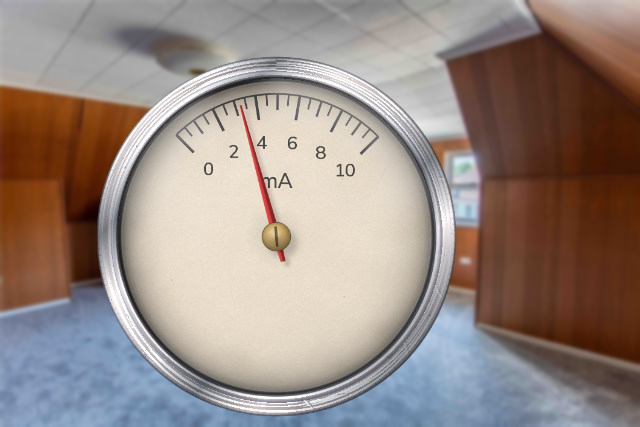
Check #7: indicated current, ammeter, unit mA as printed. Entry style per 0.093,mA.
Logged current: 3.25,mA
